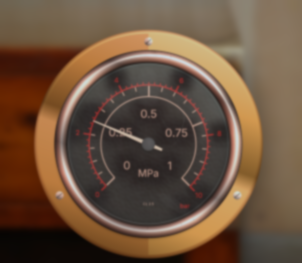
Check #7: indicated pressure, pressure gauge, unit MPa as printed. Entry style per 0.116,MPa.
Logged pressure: 0.25,MPa
